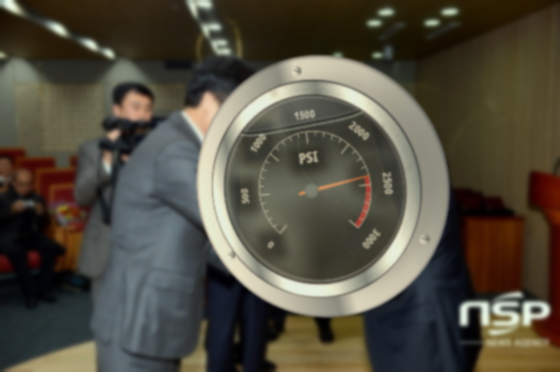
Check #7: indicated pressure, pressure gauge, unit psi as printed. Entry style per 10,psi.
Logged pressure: 2400,psi
